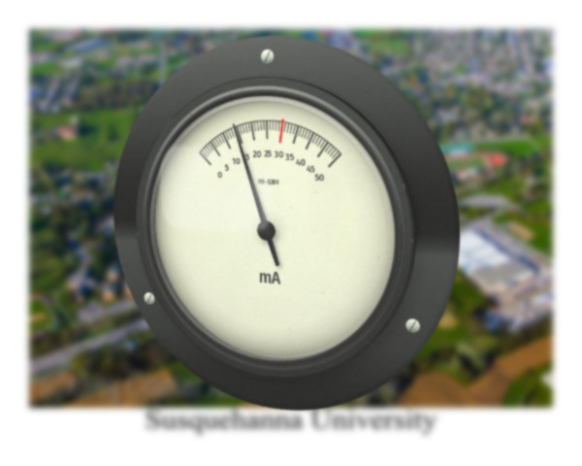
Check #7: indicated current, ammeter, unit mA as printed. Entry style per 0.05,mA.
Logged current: 15,mA
